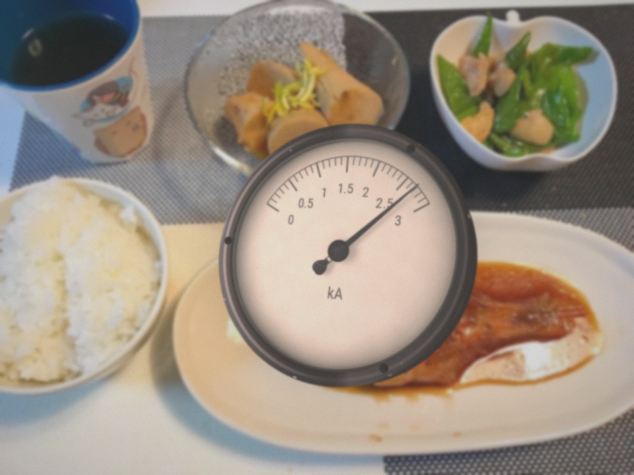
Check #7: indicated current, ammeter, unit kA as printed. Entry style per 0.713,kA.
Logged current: 2.7,kA
